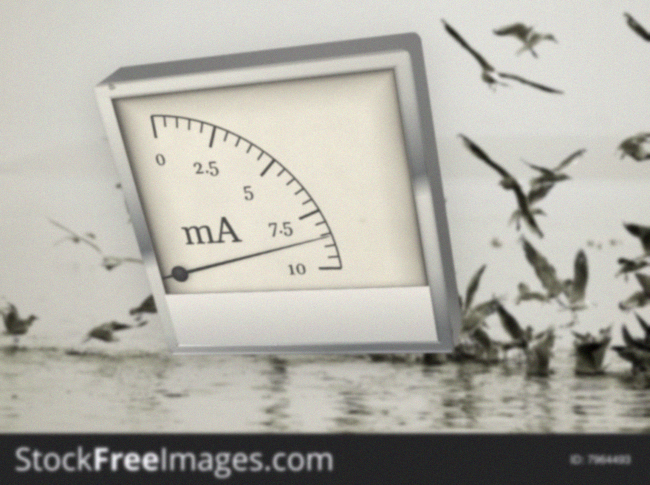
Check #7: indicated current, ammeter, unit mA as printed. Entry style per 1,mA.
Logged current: 8.5,mA
